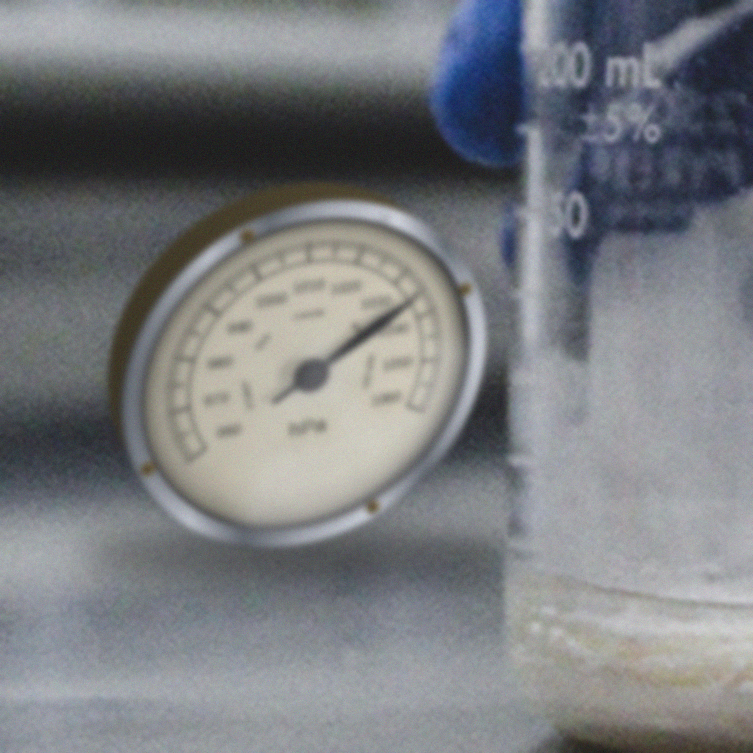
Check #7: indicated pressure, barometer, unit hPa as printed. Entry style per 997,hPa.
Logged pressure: 1035,hPa
